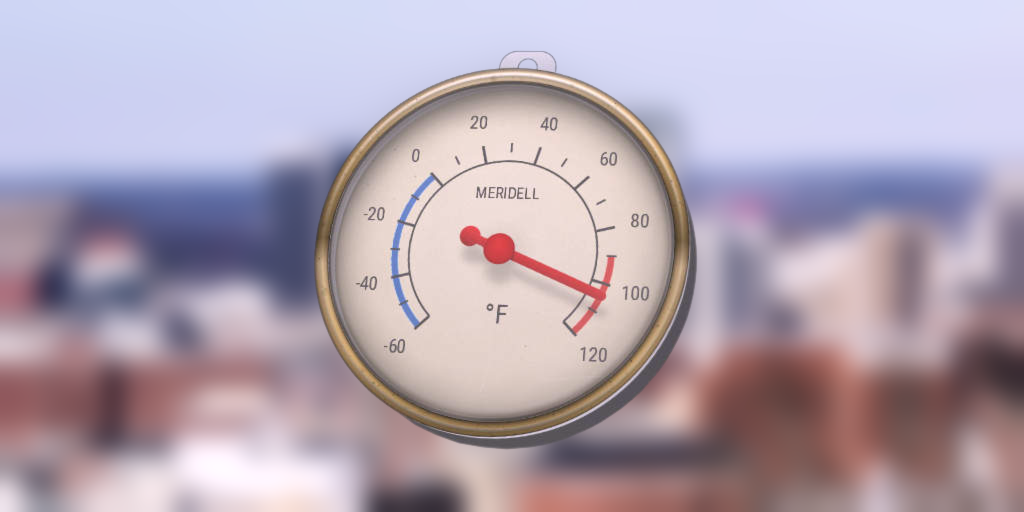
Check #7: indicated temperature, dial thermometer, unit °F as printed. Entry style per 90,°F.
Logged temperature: 105,°F
